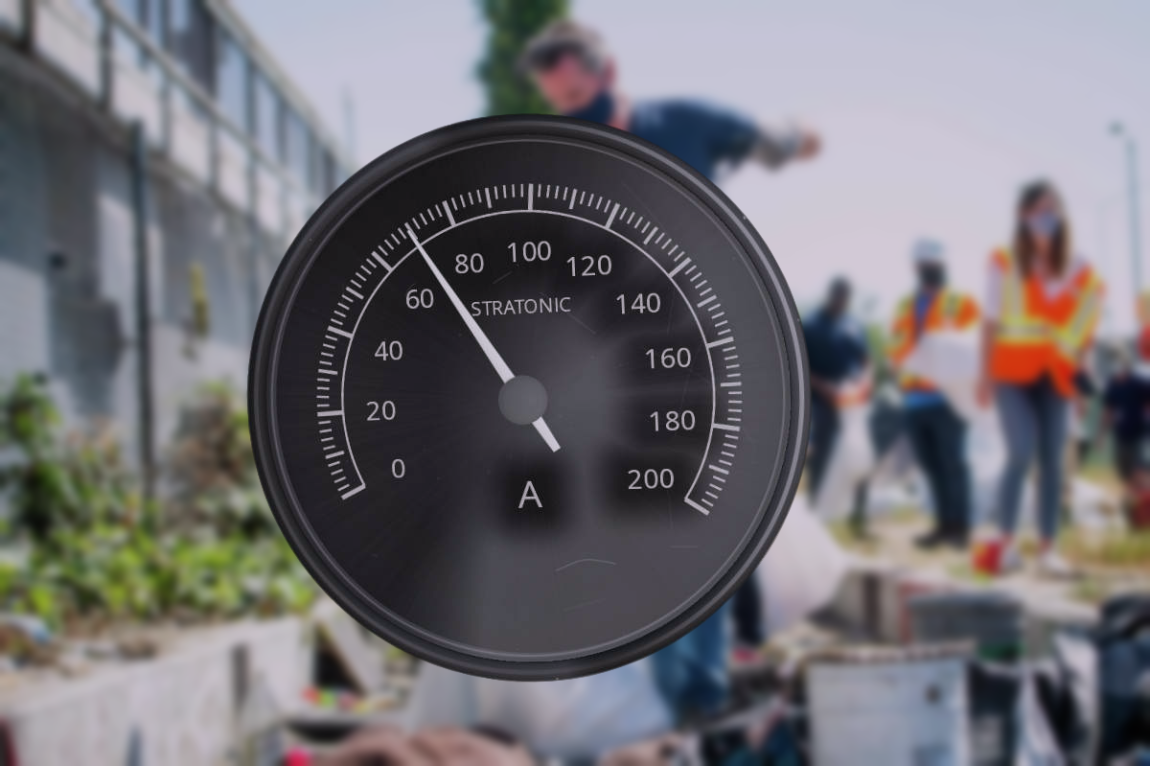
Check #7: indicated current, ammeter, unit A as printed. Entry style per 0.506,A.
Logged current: 70,A
